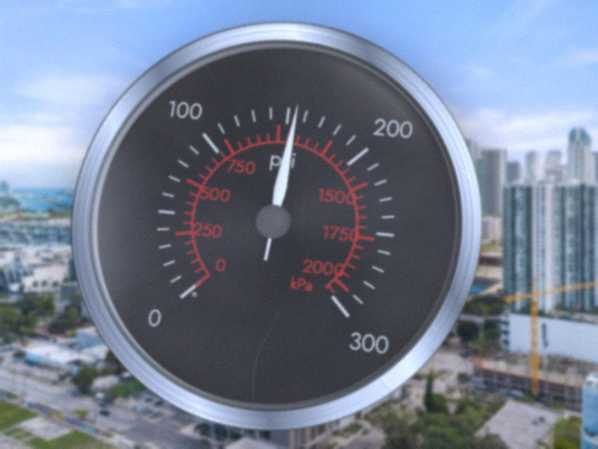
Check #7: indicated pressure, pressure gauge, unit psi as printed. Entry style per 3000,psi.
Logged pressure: 155,psi
